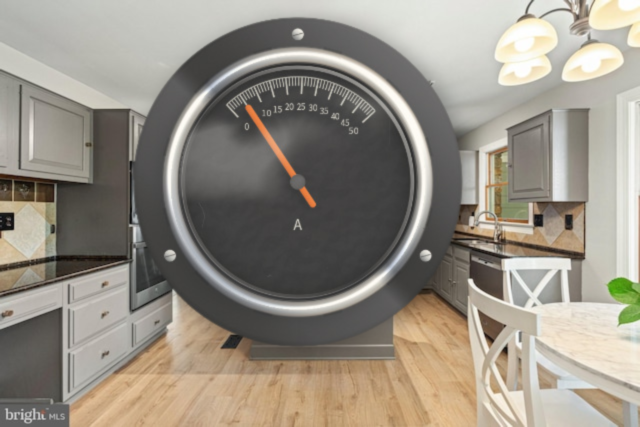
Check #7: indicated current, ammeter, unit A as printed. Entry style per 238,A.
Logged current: 5,A
